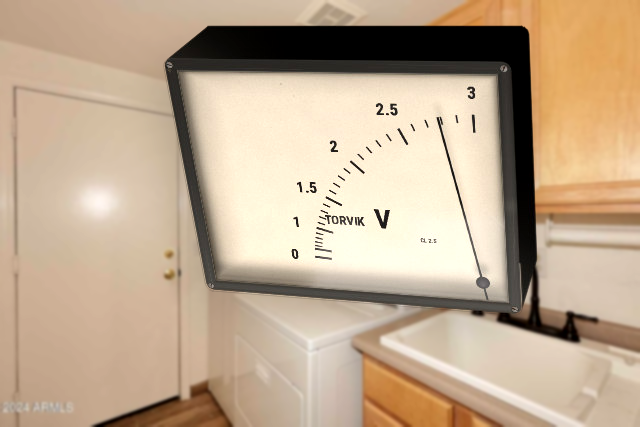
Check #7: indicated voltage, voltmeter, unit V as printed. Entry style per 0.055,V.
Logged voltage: 2.8,V
